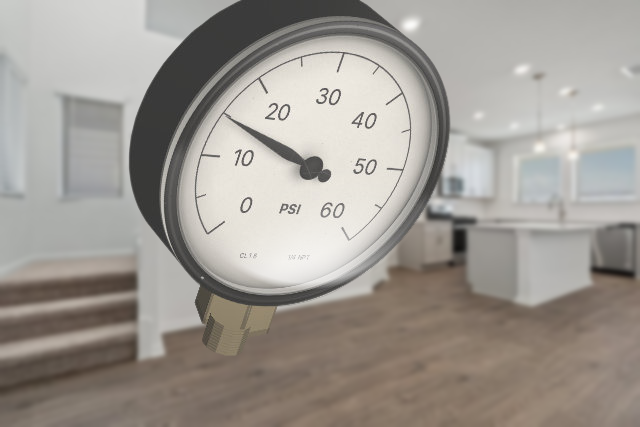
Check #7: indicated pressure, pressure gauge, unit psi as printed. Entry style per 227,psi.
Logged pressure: 15,psi
